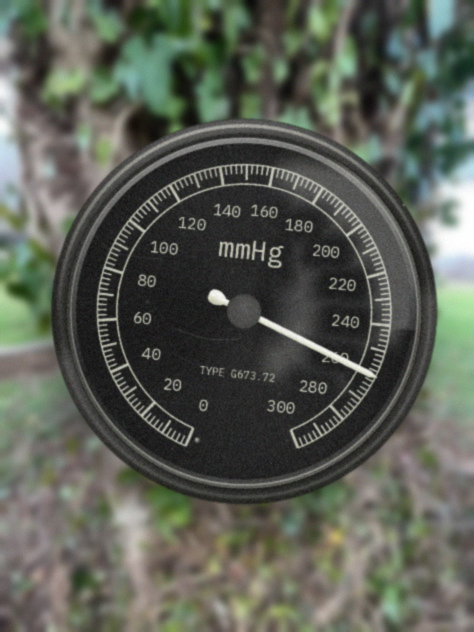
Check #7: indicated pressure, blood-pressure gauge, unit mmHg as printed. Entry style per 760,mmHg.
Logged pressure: 260,mmHg
